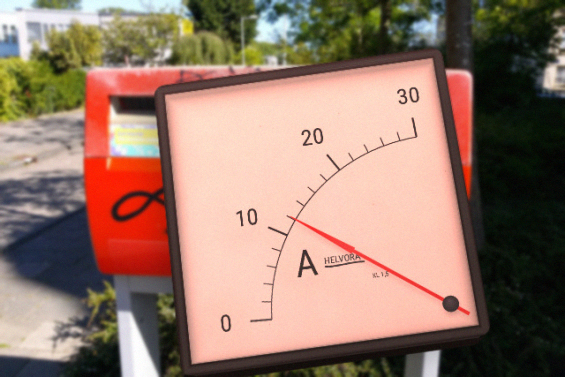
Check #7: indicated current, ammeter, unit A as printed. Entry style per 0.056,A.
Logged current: 12,A
